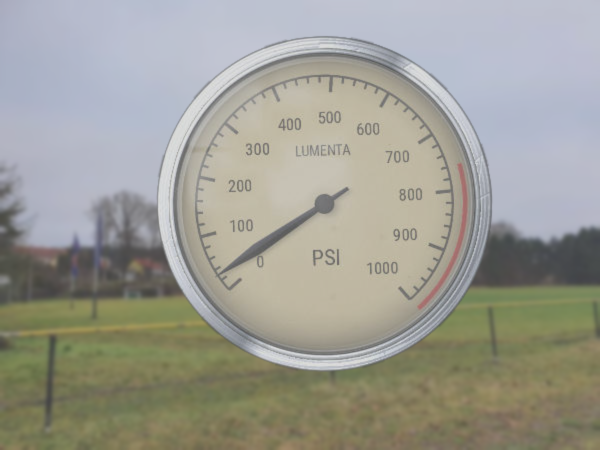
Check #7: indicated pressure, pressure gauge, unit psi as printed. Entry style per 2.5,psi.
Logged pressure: 30,psi
